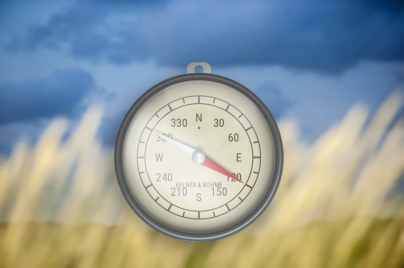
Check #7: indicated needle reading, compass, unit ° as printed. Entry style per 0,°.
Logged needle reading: 120,°
